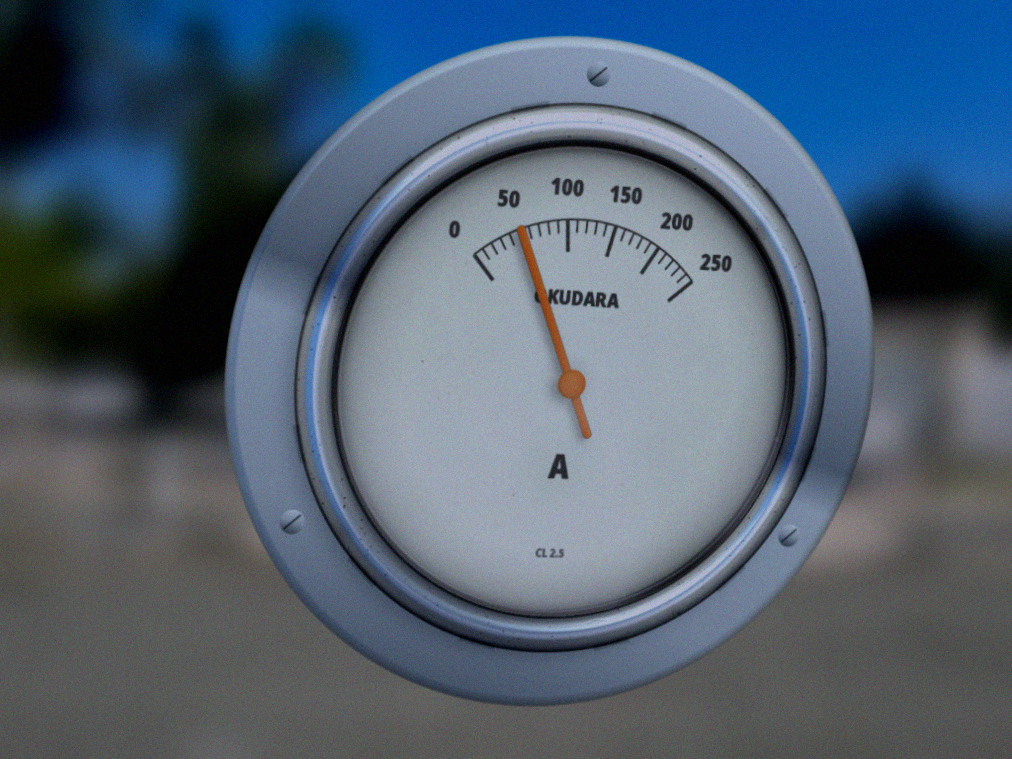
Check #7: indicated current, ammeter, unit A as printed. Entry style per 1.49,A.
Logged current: 50,A
